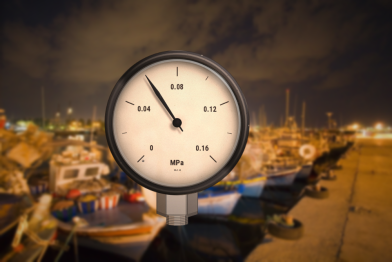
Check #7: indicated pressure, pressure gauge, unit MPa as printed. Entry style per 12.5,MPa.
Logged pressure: 0.06,MPa
